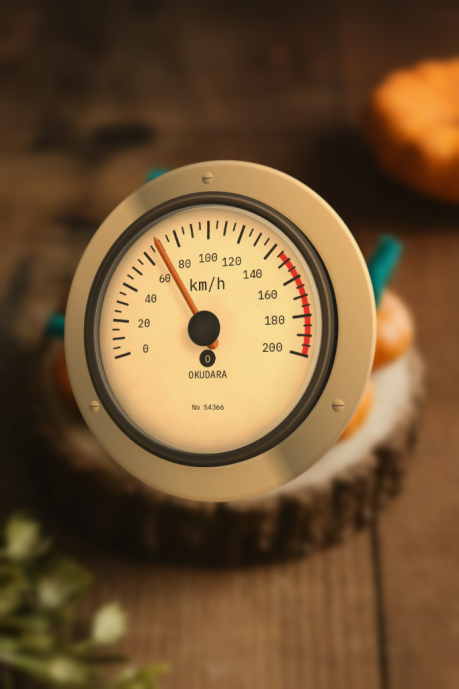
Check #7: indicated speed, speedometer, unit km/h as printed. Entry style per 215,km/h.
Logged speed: 70,km/h
